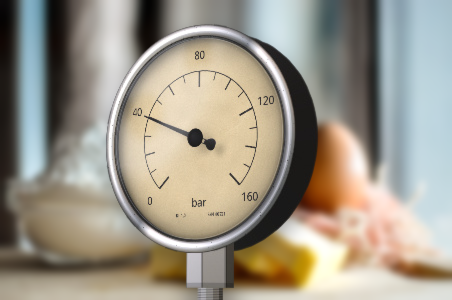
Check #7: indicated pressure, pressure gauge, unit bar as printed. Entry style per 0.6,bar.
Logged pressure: 40,bar
